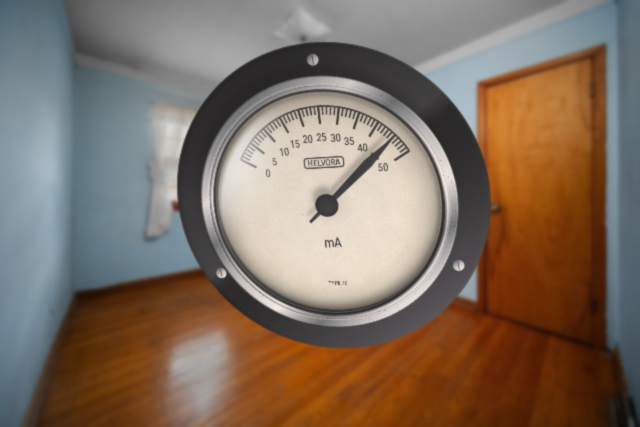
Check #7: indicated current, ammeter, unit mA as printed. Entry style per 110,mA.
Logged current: 45,mA
